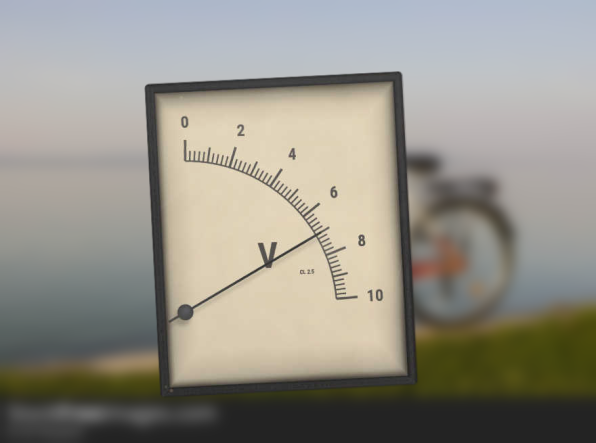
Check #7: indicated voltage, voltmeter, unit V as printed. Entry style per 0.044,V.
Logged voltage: 7,V
